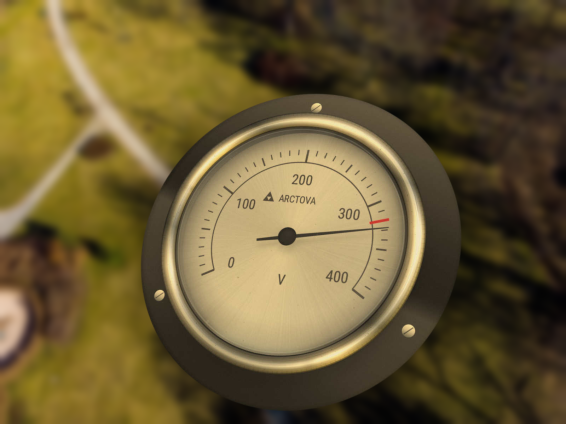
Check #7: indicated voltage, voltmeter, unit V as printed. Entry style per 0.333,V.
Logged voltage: 330,V
